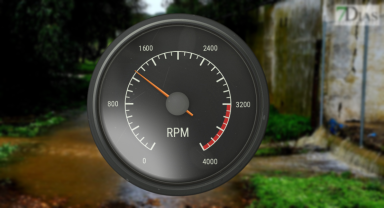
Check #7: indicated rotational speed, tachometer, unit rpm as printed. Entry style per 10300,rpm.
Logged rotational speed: 1300,rpm
